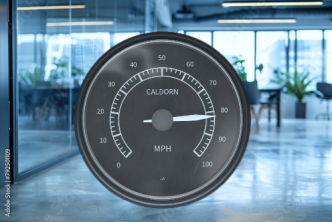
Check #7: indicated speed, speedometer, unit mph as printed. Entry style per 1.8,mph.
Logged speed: 82,mph
